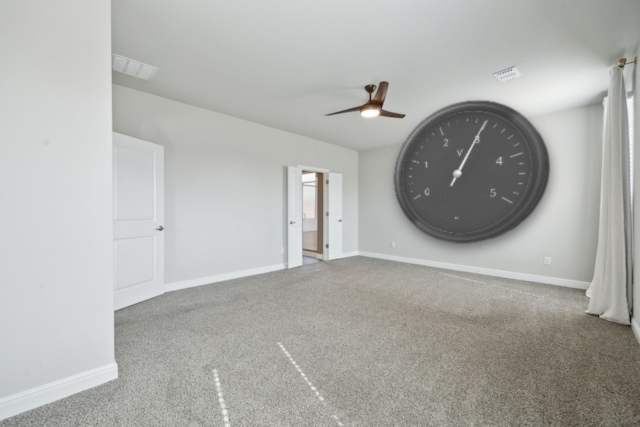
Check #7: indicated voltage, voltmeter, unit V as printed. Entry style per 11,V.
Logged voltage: 3,V
